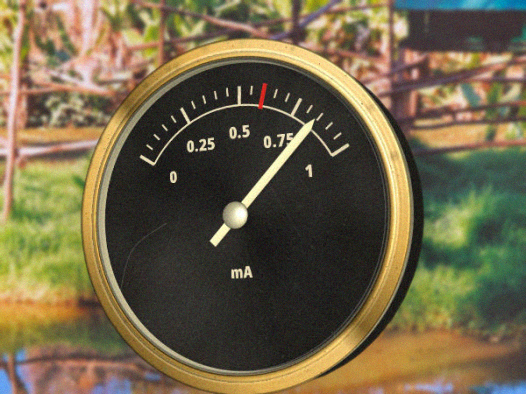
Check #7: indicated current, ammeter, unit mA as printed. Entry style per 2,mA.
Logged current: 0.85,mA
